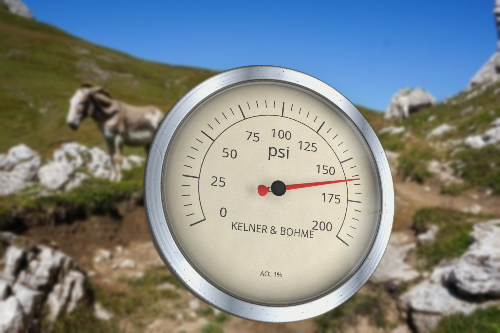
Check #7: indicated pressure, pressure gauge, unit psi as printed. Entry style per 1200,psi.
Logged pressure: 162.5,psi
